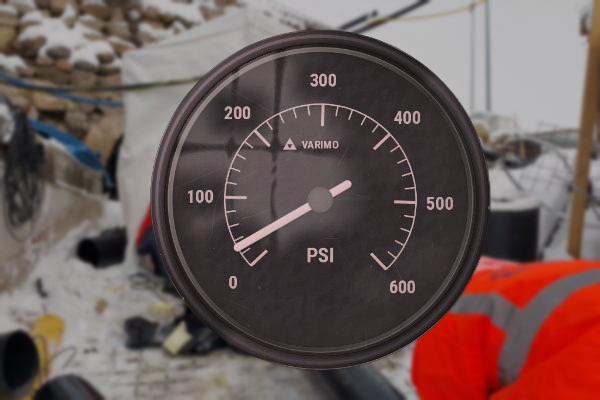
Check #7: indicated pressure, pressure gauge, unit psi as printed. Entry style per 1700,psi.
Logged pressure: 30,psi
